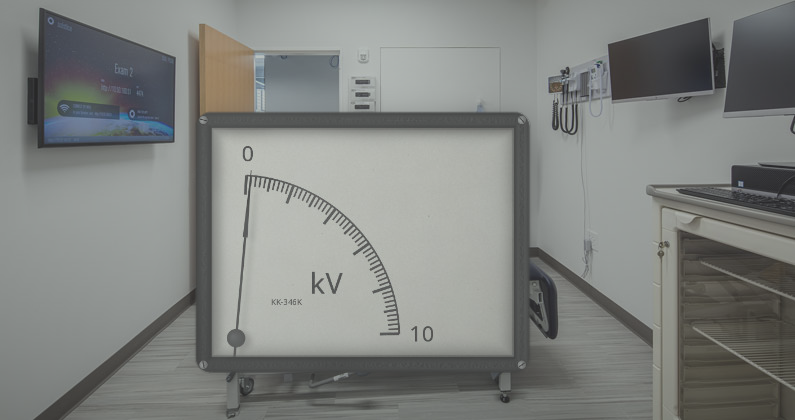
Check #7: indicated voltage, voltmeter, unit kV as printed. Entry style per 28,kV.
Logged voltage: 0.2,kV
